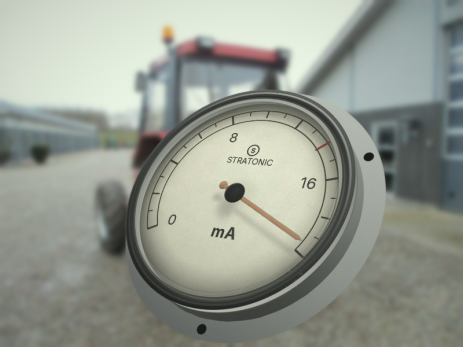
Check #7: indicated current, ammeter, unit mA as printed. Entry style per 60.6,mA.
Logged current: 19.5,mA
